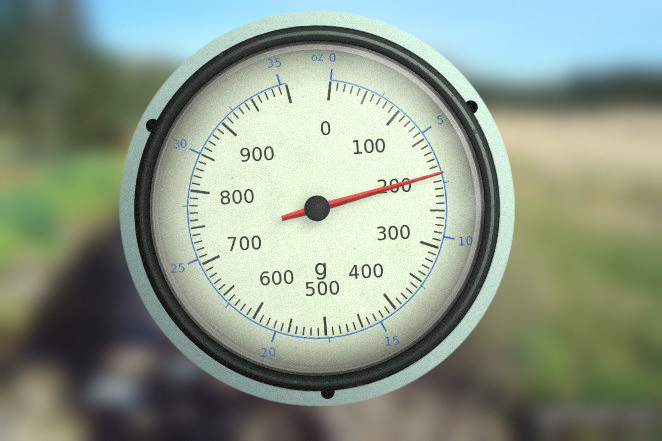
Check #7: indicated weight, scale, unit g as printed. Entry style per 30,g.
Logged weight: 200,g
